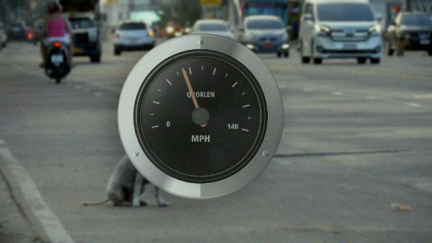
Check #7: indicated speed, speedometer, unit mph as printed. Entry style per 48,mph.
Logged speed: 55,mph
